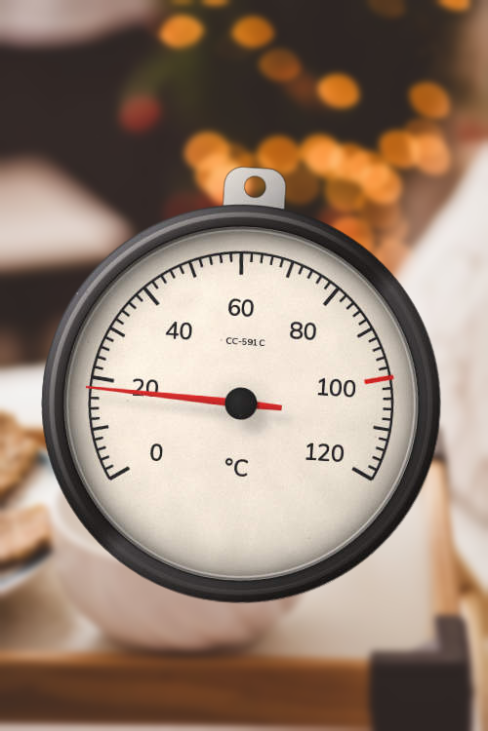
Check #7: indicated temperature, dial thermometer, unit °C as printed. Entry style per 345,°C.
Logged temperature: 18,°C
